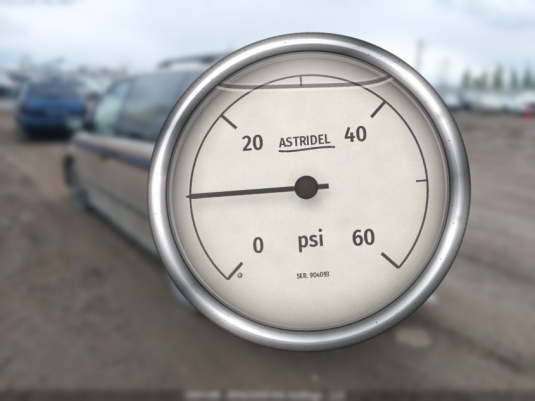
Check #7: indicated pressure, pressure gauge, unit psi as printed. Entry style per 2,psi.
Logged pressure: 10,psi
